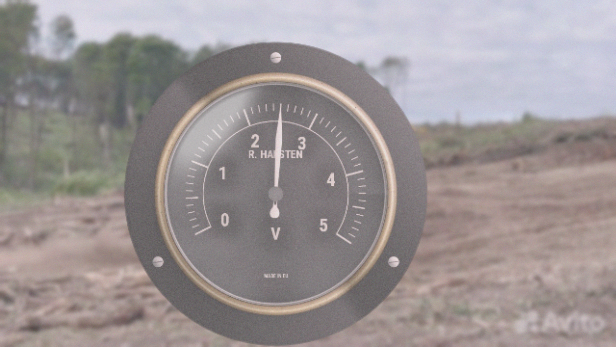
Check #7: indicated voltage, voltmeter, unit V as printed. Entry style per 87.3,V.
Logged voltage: 2.5,V
